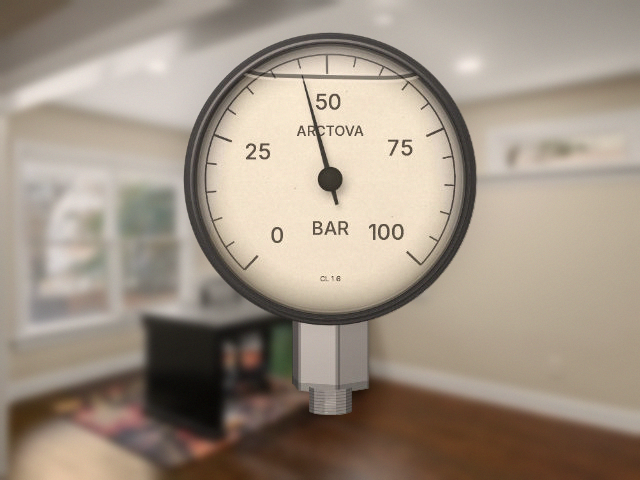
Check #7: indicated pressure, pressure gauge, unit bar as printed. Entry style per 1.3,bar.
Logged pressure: 45,bar
